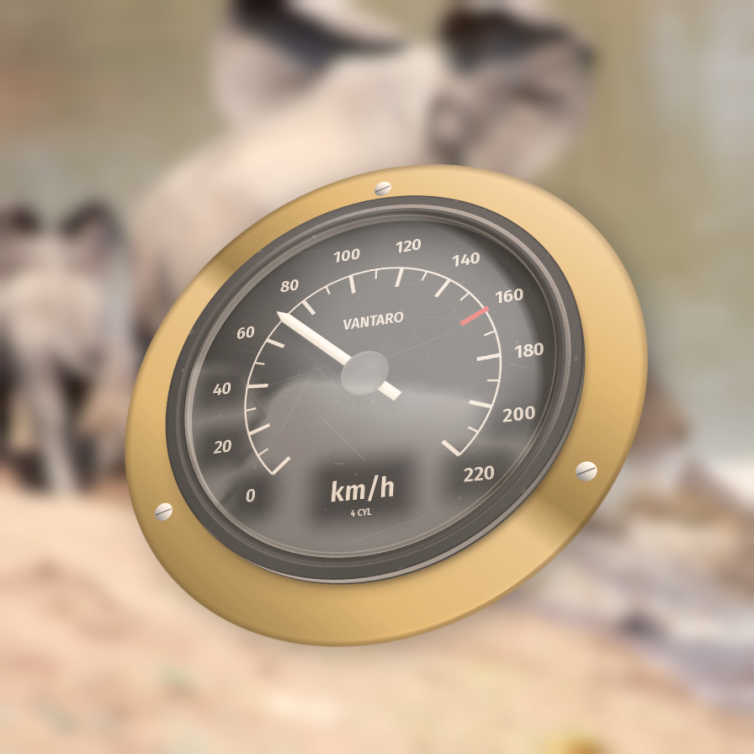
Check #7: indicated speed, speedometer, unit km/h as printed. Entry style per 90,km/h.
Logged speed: 70,km/h
